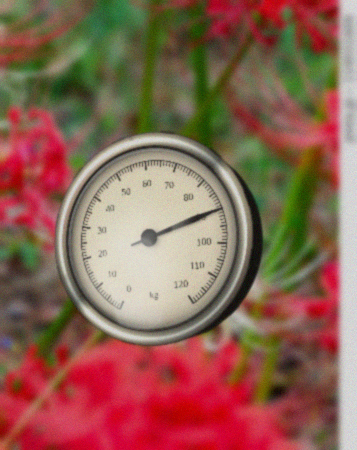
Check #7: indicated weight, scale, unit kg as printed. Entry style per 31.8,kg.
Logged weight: 90,kg
